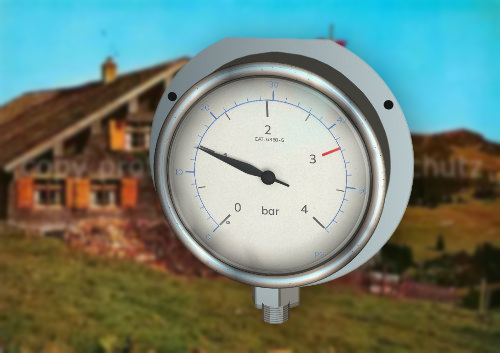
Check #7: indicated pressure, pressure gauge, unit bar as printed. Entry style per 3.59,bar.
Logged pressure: 1,bar
